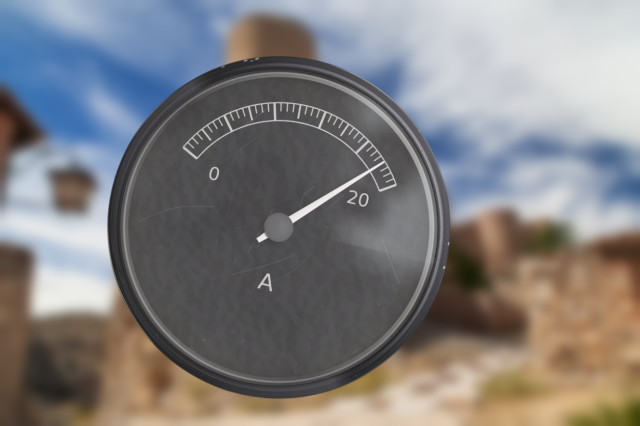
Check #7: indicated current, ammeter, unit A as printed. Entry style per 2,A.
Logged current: 18,A
